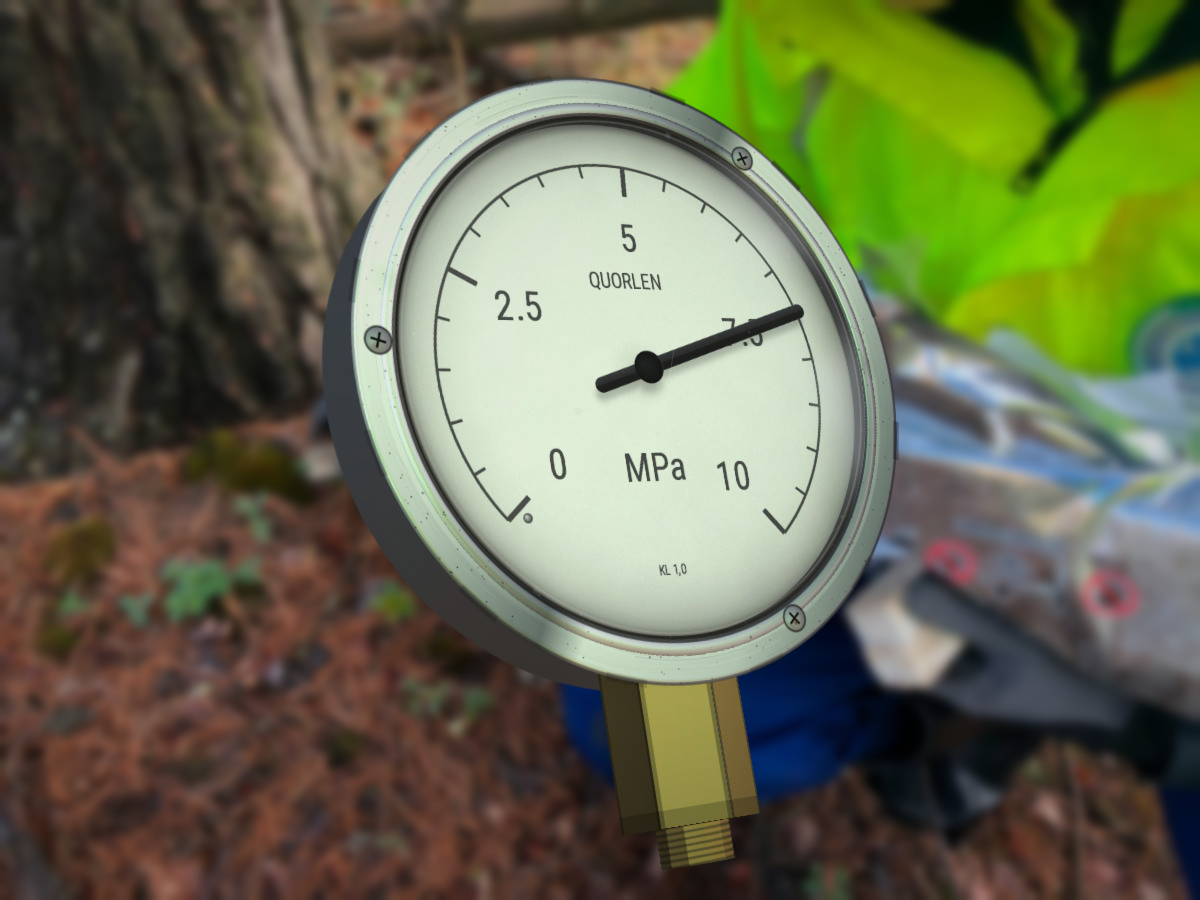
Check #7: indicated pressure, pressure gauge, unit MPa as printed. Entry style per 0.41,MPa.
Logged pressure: 7.5,MPa
